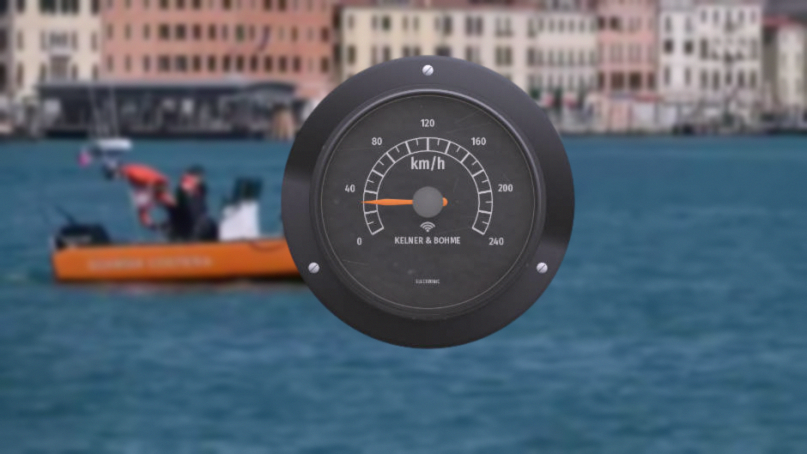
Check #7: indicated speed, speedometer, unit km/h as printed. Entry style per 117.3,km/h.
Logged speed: 30,km/h
